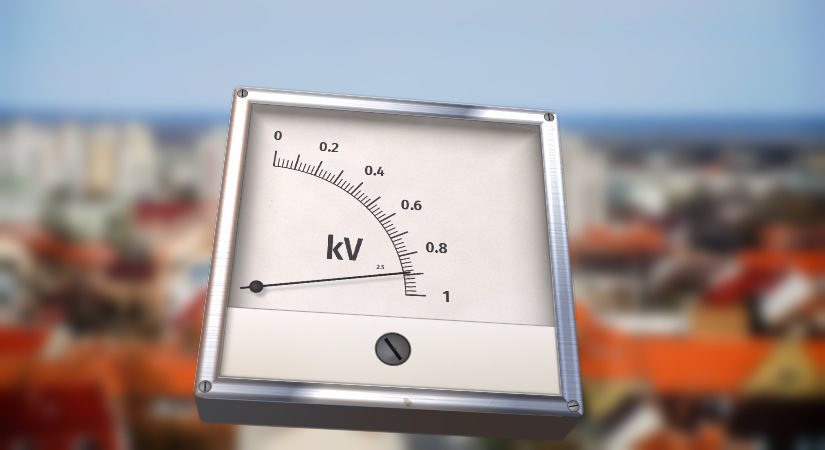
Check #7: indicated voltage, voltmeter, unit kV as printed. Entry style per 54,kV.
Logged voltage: 0.9,kV
